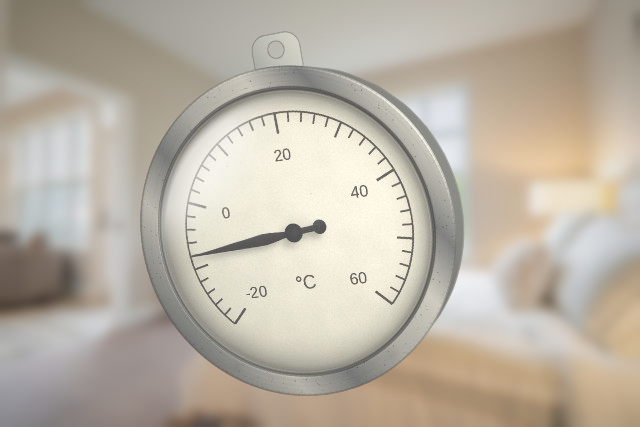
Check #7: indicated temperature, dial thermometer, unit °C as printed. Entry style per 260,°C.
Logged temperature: -8,°C
